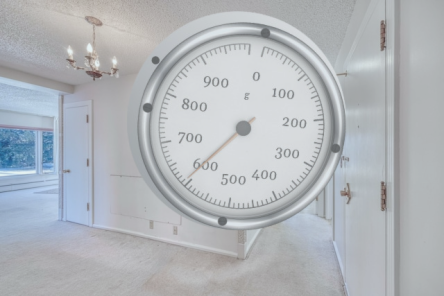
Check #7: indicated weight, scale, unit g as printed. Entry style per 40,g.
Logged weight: 610,g
